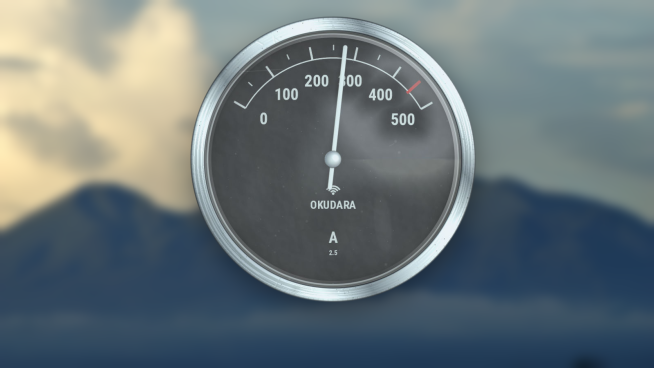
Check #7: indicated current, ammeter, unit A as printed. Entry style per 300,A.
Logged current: 275,A
